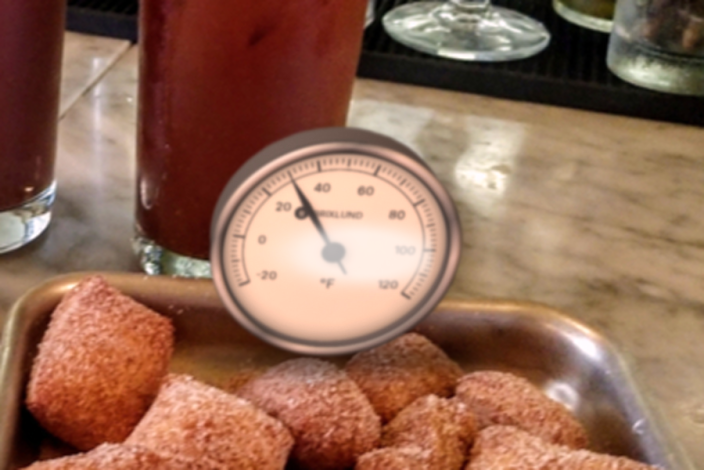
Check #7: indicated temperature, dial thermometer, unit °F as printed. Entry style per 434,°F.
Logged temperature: 30,°F
